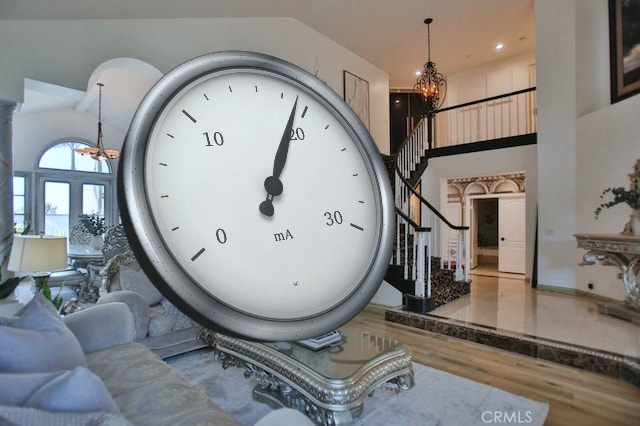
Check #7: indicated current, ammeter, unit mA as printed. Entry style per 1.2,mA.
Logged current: 19,mA
